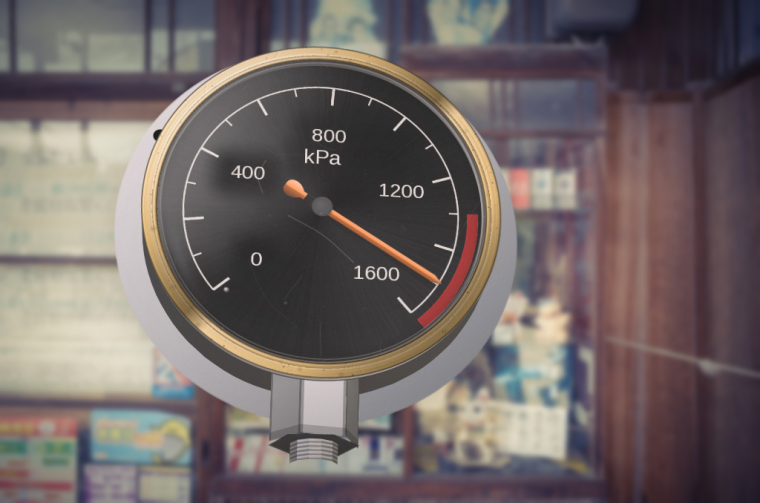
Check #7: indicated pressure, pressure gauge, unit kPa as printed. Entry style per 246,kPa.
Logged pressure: 1500,kPa
